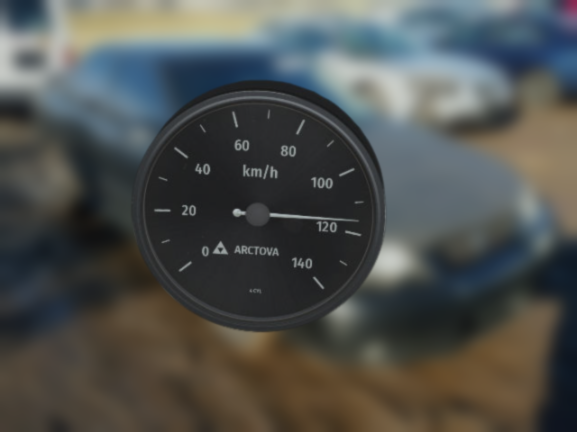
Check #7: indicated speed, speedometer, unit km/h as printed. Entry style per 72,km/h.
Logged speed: 115,km/h
